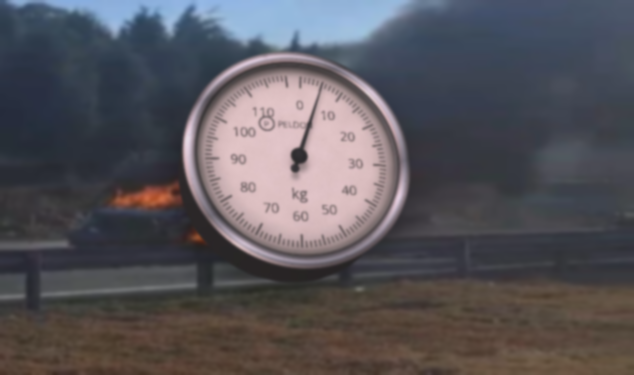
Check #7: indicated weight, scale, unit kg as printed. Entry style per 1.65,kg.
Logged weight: 5,kg
